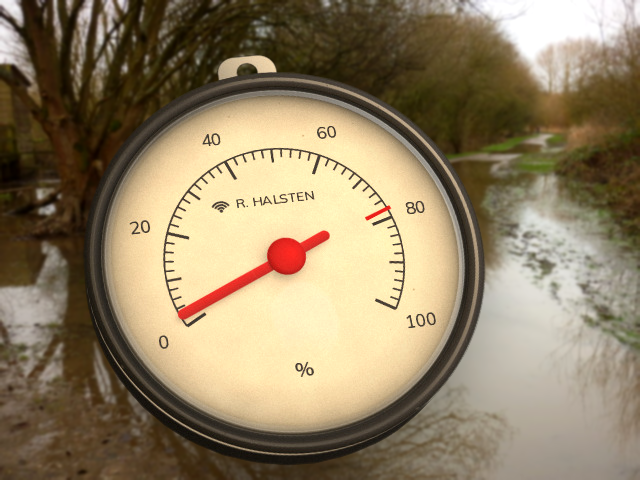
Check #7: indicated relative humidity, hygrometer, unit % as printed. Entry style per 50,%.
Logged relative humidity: 2,%
